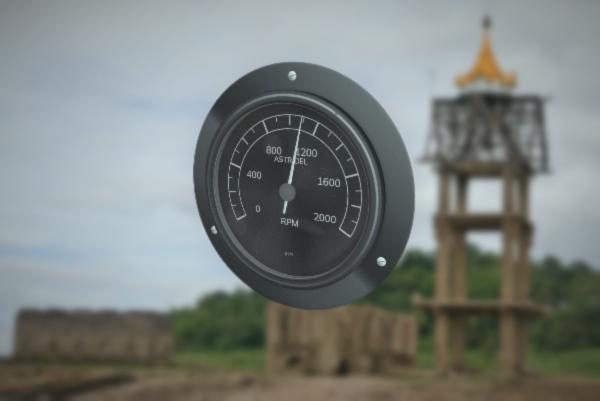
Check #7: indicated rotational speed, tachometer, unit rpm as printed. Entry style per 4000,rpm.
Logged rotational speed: 1100,rpm
